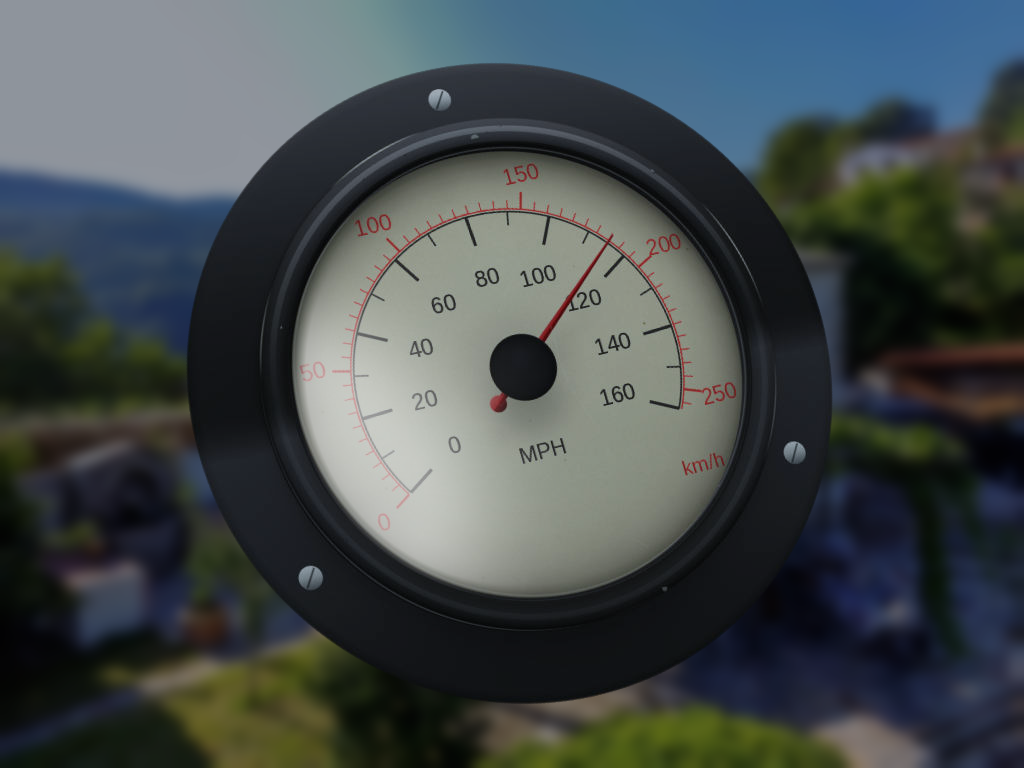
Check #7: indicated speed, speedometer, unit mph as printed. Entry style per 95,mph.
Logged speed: 115,mph
